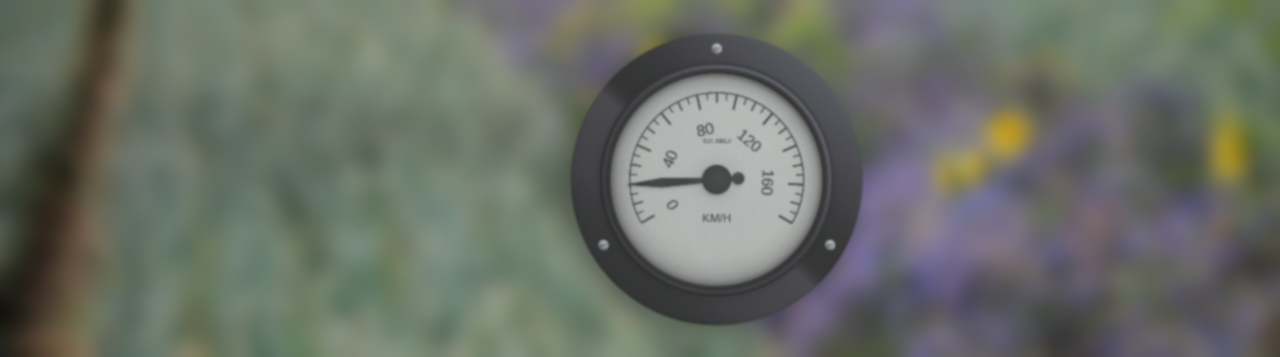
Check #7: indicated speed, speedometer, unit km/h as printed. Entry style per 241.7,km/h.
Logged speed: 20,km/h
